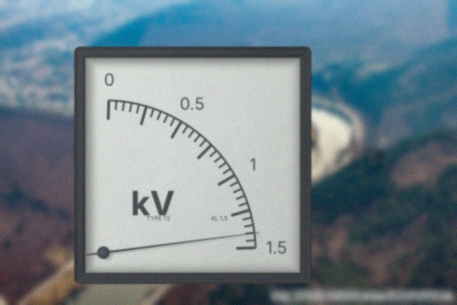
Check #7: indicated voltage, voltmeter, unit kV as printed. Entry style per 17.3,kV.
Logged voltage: 1.4,kV
